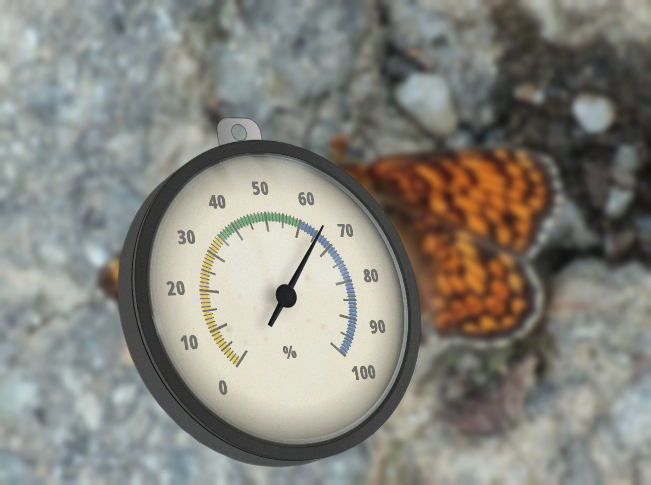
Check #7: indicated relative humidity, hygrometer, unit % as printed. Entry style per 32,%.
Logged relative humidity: 65,%
